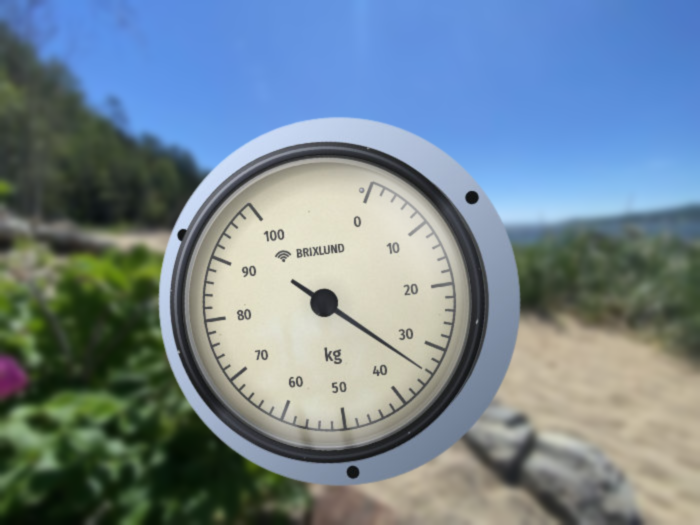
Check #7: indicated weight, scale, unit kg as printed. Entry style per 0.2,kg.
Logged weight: 34,kg
